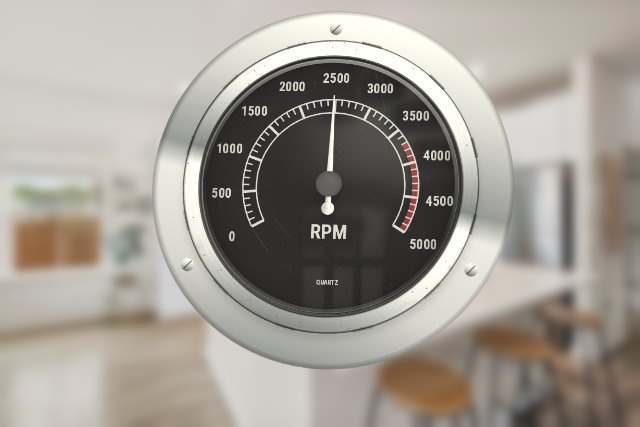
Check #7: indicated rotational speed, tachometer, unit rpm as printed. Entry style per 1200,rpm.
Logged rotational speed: 2500,rpm
